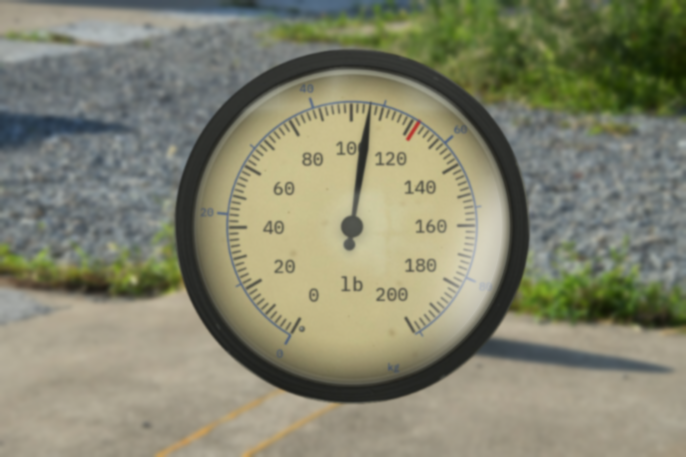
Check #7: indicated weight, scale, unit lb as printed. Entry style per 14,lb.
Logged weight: 106,lb
